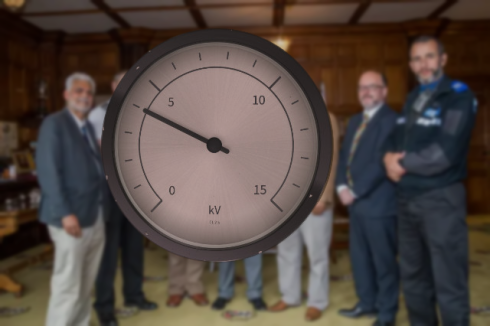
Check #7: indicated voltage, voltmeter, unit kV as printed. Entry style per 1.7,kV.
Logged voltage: 4,kV
